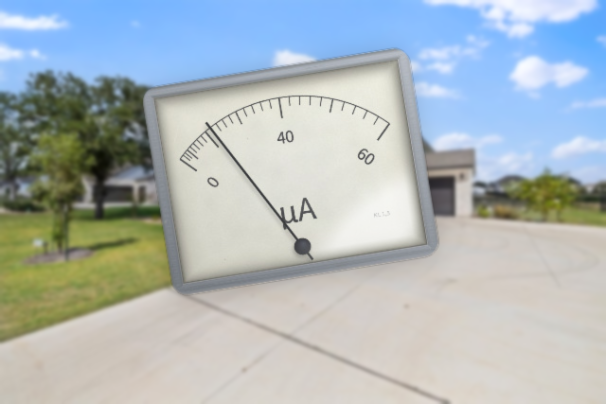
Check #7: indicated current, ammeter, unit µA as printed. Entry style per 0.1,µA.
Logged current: 22,µA
